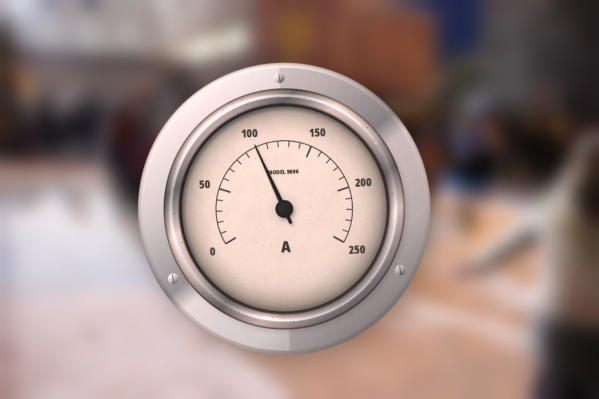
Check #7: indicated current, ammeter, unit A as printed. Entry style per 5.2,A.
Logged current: 100,A
